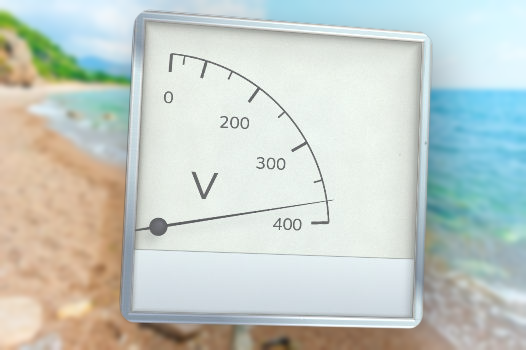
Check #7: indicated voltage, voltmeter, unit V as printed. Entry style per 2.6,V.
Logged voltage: 375,V
